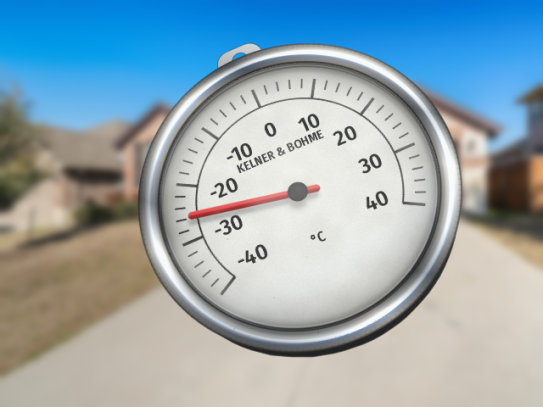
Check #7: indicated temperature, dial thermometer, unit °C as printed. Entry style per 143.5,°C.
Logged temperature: -26,°C
